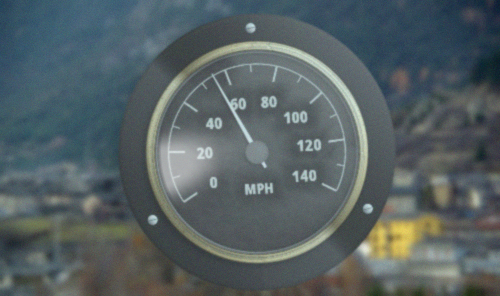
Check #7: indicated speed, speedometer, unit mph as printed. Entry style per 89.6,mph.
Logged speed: 55,mph
